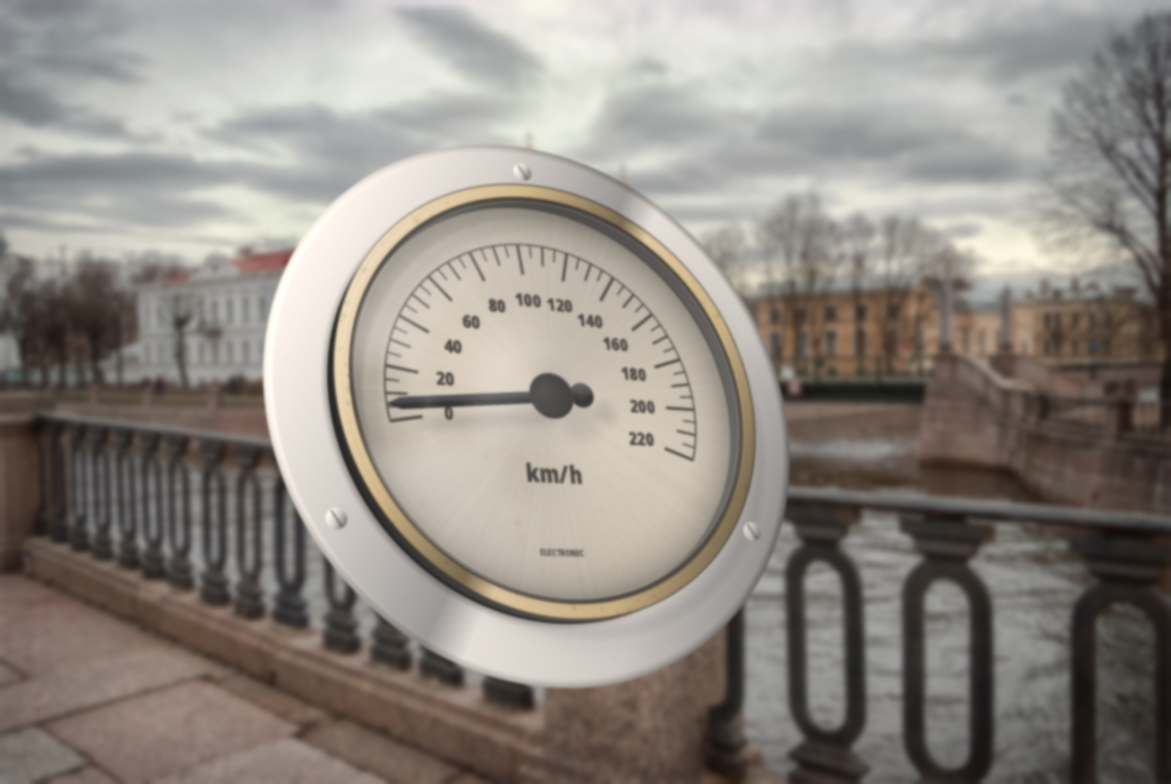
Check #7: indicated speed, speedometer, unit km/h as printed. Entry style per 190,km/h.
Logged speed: 5,km/h
